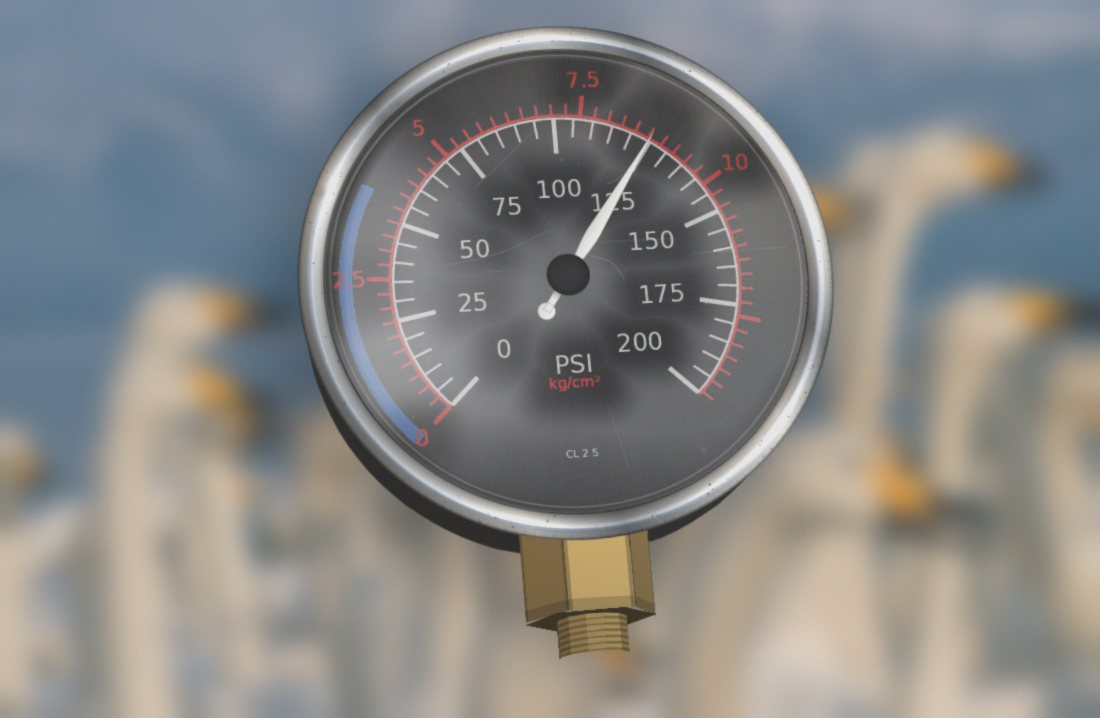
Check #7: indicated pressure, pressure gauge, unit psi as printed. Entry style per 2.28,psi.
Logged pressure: 125,psi
